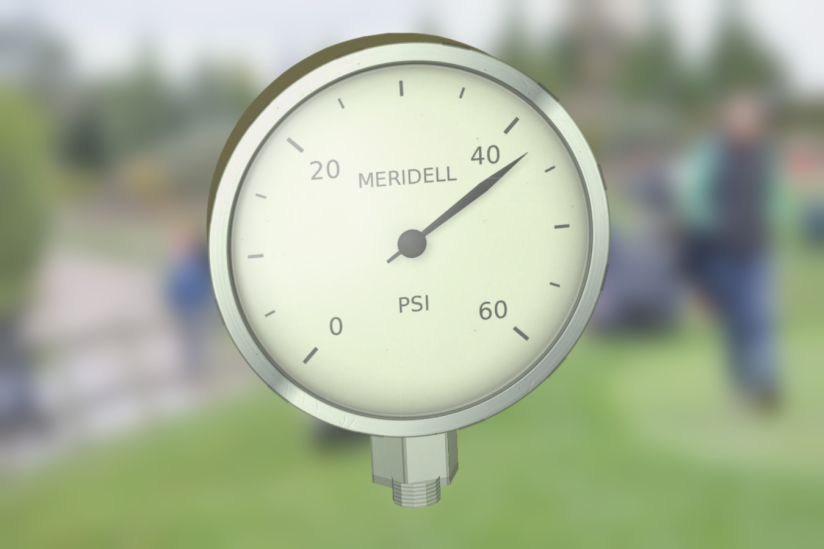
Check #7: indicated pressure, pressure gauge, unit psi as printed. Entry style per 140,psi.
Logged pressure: 42.5,psi
